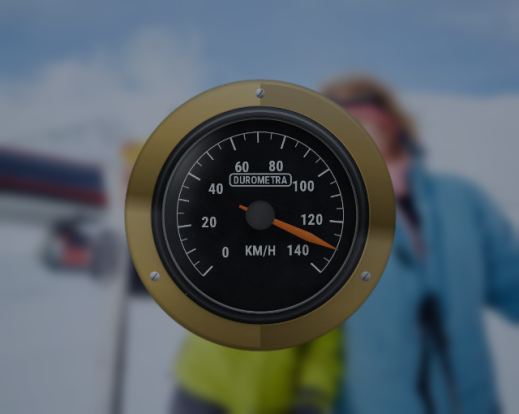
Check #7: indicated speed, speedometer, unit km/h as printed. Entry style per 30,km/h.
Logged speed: 130,km/h
